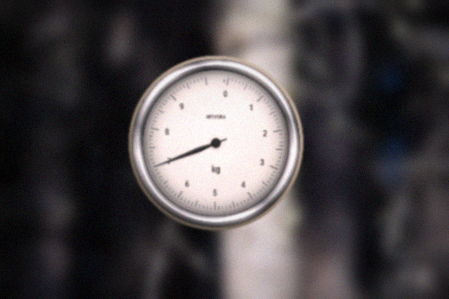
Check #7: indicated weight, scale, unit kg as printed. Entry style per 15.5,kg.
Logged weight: 7,kg
